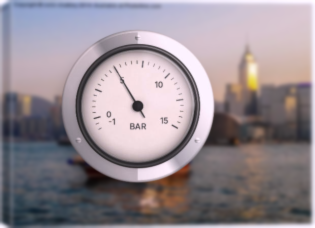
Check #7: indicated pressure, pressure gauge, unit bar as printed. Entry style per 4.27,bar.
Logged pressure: 5,bar
